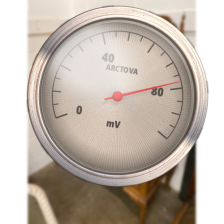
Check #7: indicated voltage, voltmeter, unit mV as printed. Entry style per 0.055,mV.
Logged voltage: 77.5,mV
